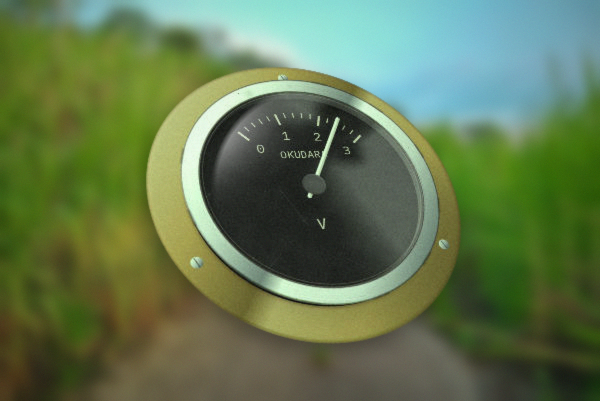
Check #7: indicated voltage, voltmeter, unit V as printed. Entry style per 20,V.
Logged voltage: 2.4,V
